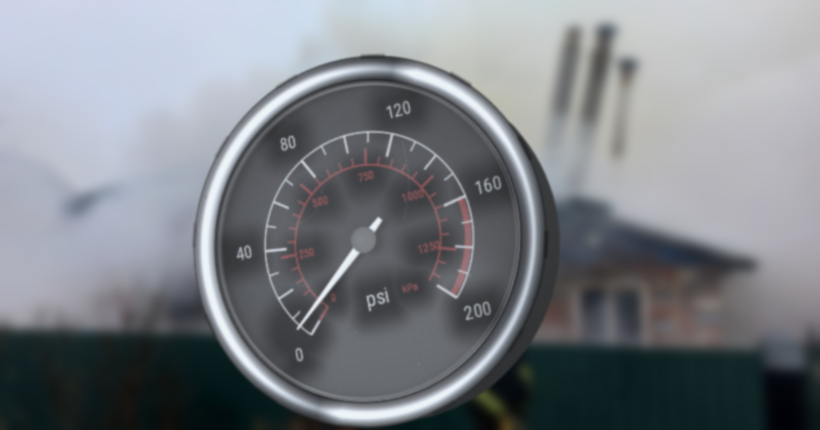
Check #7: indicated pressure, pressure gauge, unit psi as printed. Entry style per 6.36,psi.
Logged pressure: 5,psi
